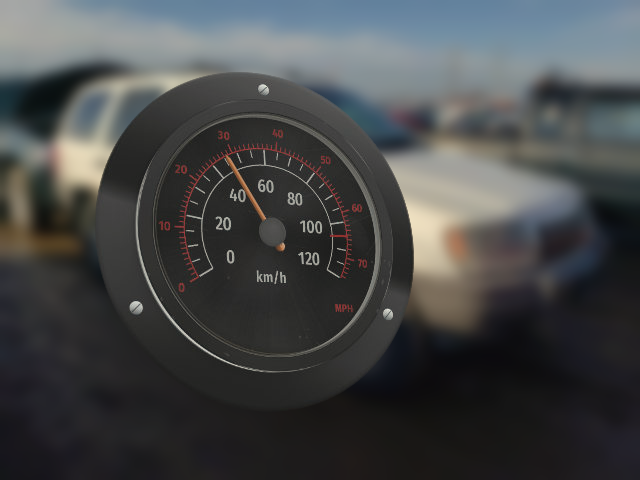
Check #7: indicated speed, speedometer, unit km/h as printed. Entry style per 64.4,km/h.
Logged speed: 45,km/h
